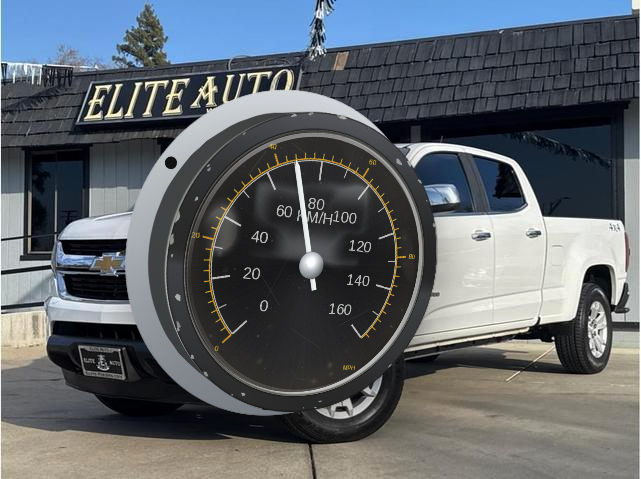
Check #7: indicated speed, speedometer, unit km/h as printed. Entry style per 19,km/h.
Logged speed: 70,km/h
